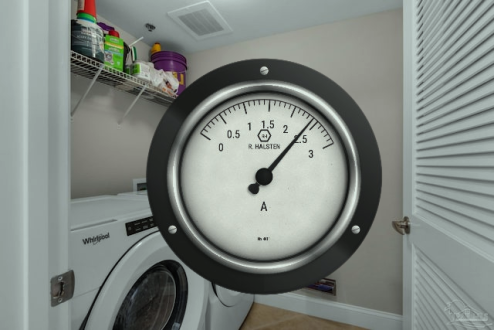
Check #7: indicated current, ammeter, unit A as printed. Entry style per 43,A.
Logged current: 2.4,A
